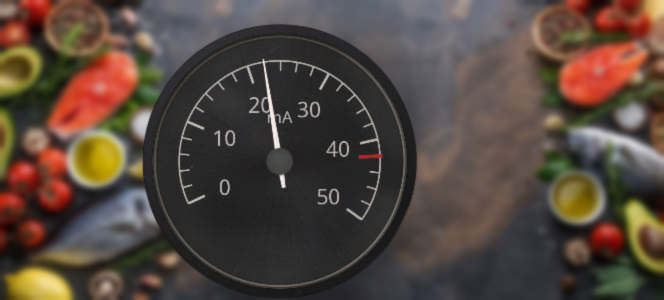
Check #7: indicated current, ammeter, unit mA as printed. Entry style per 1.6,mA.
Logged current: 22,mA
